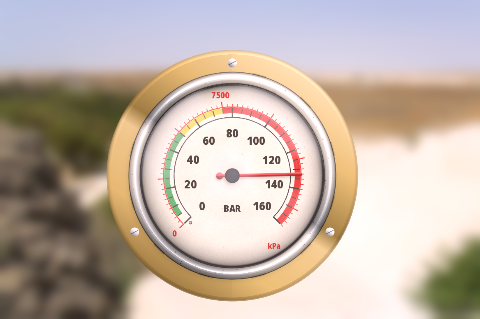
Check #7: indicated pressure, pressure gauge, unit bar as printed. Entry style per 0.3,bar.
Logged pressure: 132.5,bar
